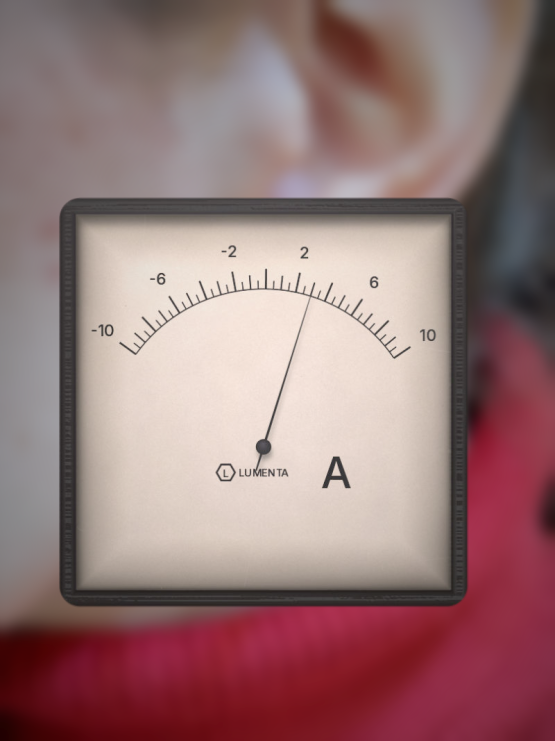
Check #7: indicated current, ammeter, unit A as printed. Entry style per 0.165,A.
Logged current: 3,A
